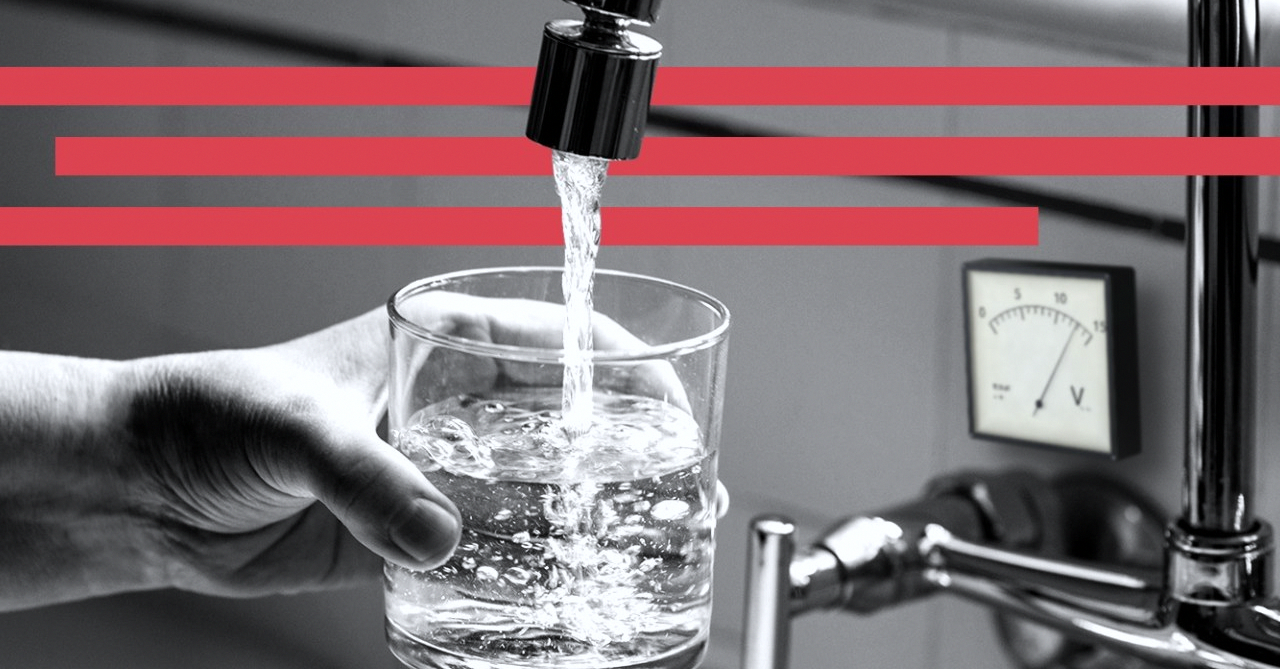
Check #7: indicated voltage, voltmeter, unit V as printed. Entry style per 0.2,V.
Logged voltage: 13,V
